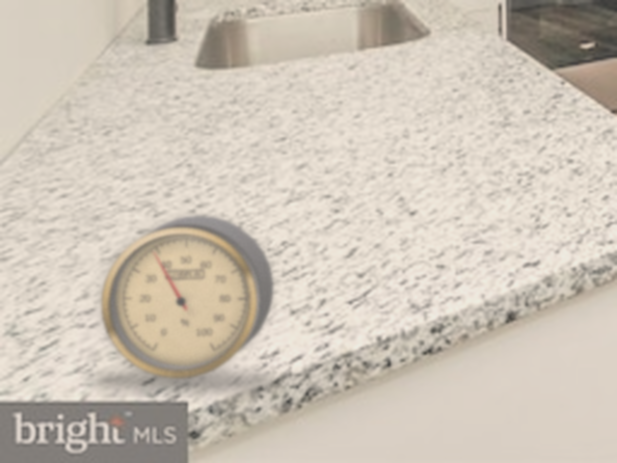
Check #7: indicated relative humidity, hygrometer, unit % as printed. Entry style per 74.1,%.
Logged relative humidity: 40,%
